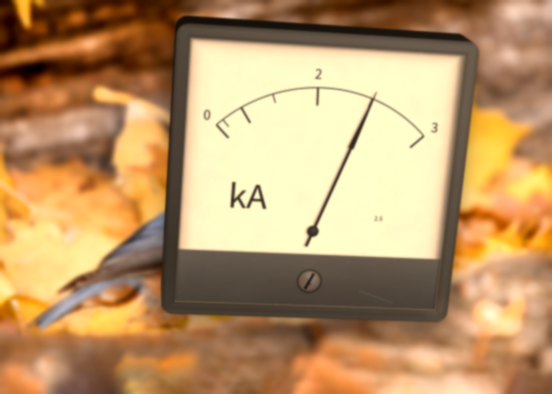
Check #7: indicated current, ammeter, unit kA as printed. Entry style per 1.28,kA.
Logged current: 2.5,kA
